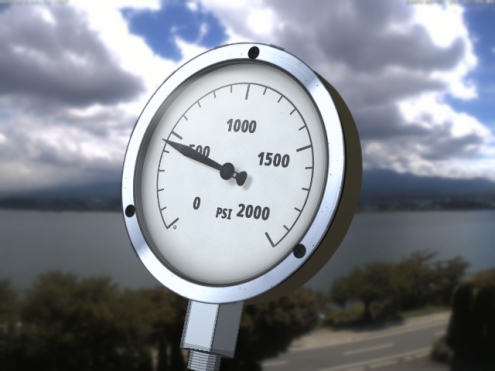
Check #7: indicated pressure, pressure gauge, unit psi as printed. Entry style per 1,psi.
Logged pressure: 450,psi
